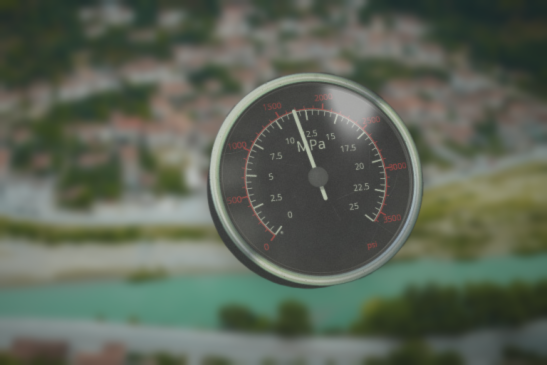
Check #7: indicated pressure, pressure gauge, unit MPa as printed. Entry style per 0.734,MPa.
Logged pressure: 11.5,MPa
